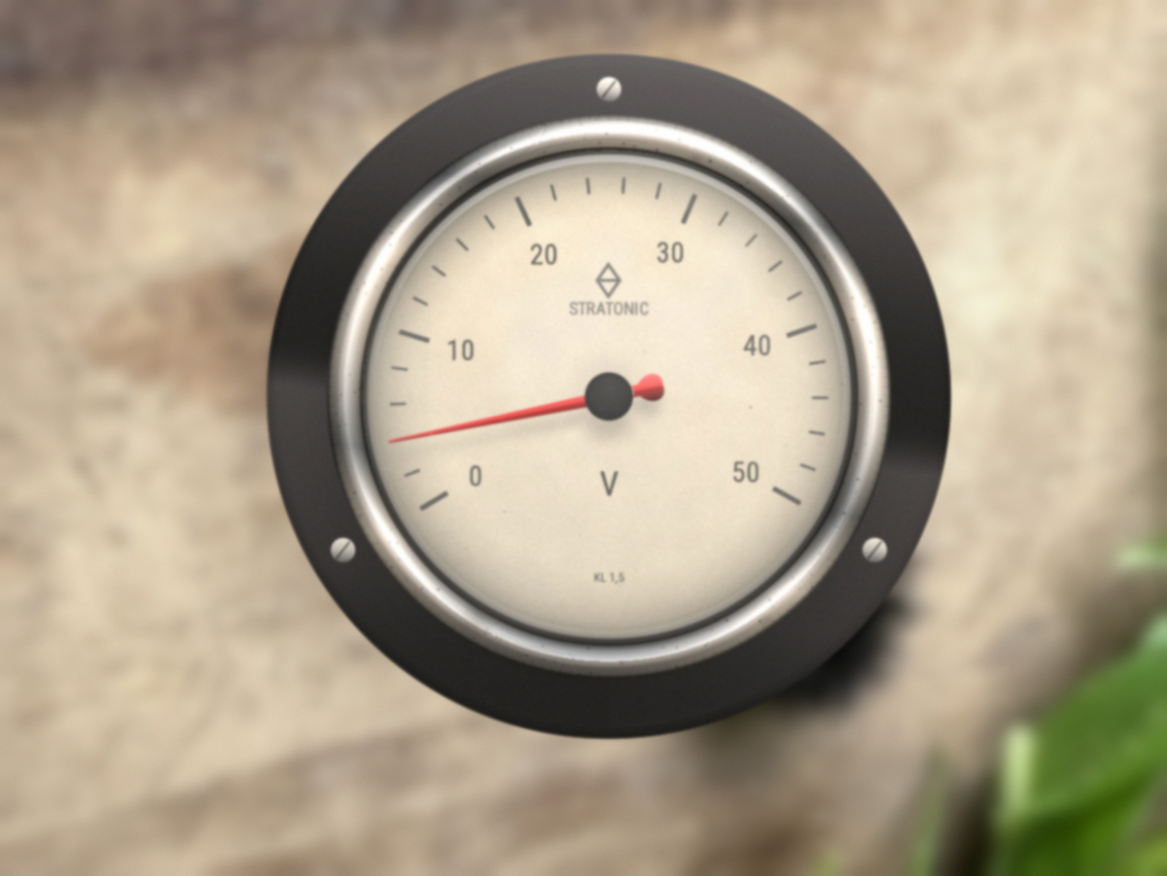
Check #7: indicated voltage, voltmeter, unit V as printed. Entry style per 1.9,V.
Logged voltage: 4,V
